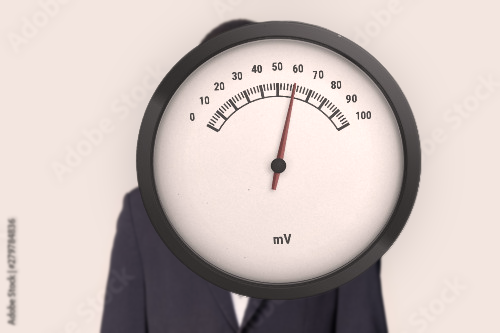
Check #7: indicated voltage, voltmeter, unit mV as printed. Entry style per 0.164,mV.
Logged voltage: 60,mV
